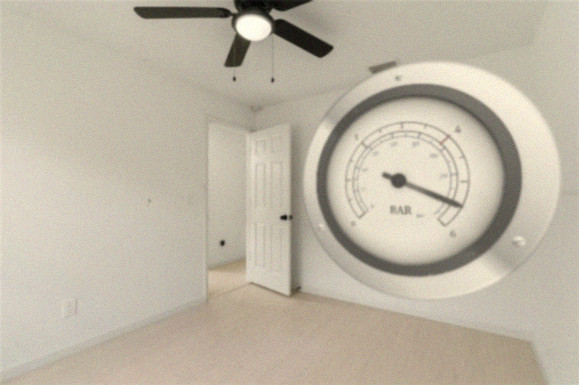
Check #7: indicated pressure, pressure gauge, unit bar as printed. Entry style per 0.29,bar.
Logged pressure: 5.5,bar
